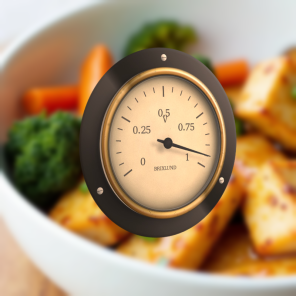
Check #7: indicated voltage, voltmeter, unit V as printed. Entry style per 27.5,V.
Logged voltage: 0.95,V
